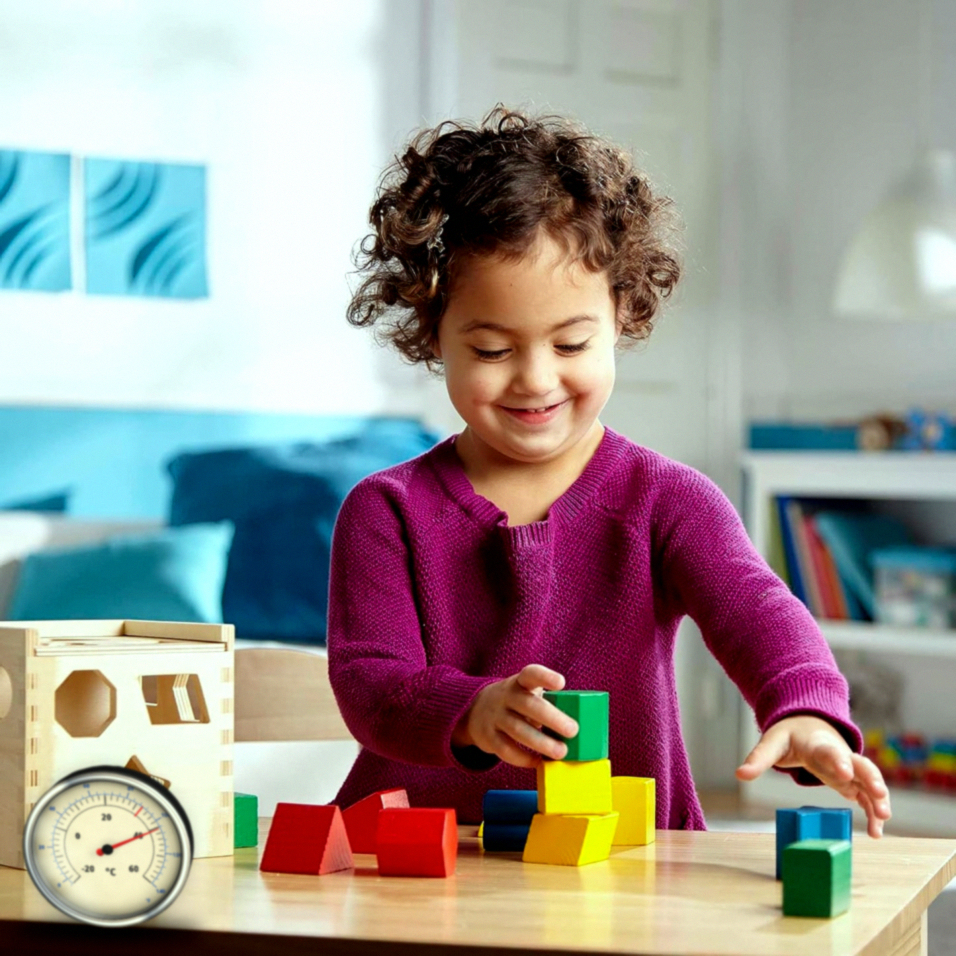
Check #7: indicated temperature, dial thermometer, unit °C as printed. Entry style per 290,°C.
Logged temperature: 40,°C
